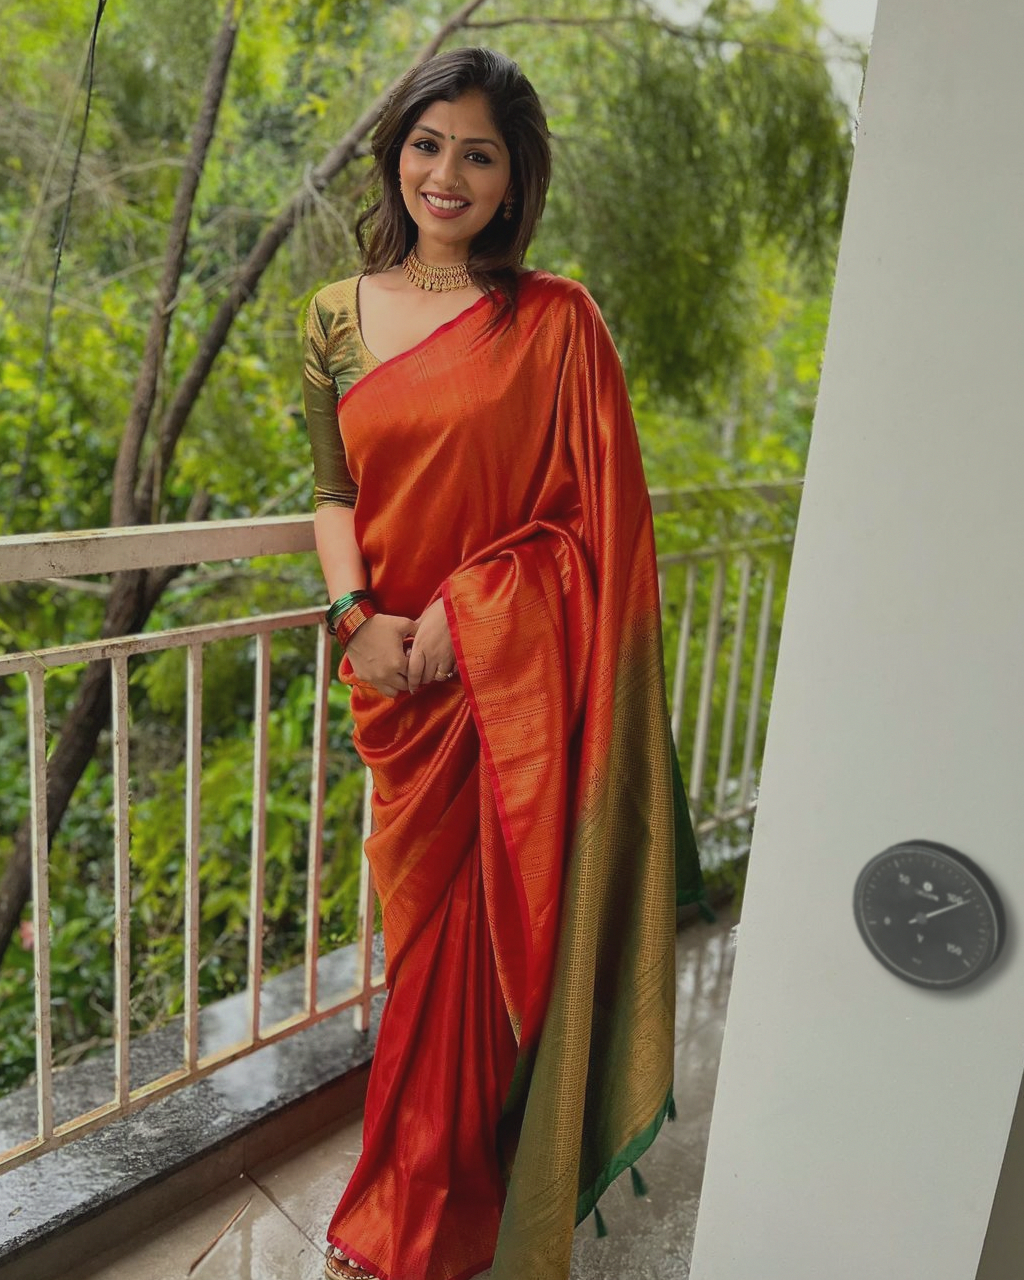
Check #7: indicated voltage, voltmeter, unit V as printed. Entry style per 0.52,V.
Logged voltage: 105,V
